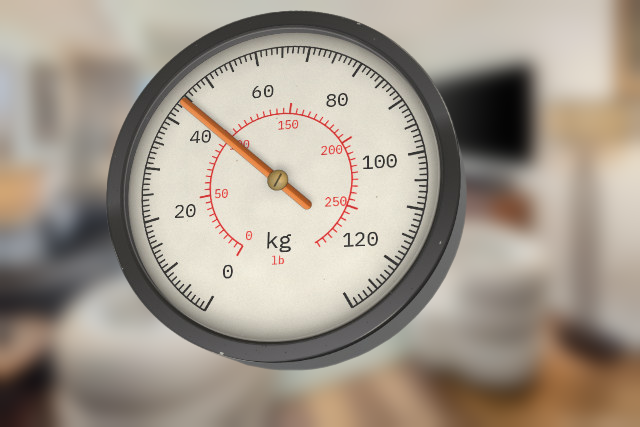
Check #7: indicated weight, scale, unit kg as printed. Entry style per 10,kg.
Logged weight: 44,kg
